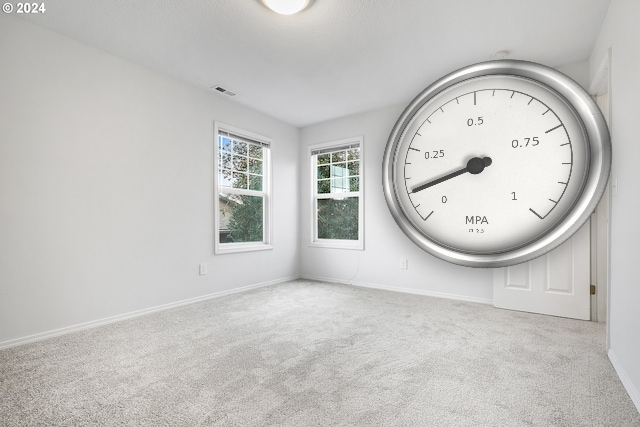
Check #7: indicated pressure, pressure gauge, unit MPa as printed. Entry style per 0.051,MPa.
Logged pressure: 0.1,MPa
